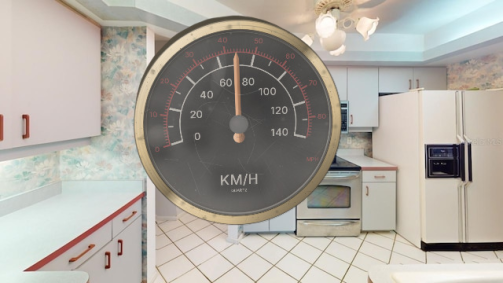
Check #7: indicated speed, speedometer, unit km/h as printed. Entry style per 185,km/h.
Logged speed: 70,km/h
